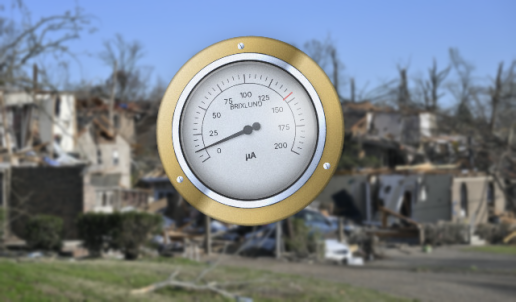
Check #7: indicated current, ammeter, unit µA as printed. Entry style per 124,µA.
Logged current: 10,µA
